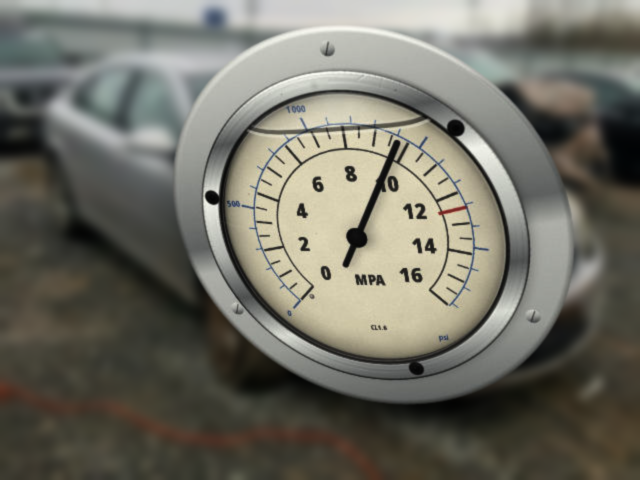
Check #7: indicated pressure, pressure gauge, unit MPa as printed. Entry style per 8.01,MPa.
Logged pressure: 9.75,MPa
